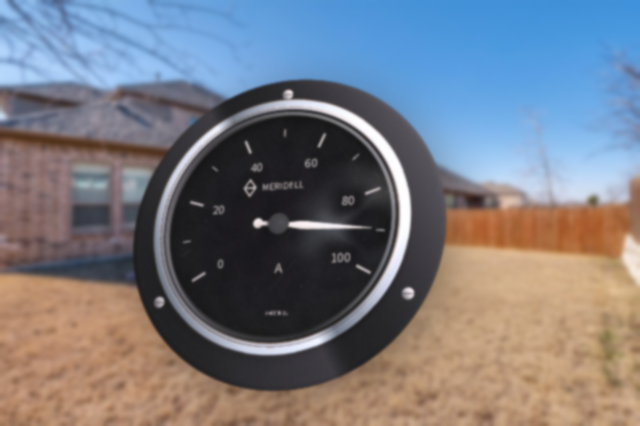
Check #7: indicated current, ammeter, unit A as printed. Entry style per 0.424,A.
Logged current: 90,A
